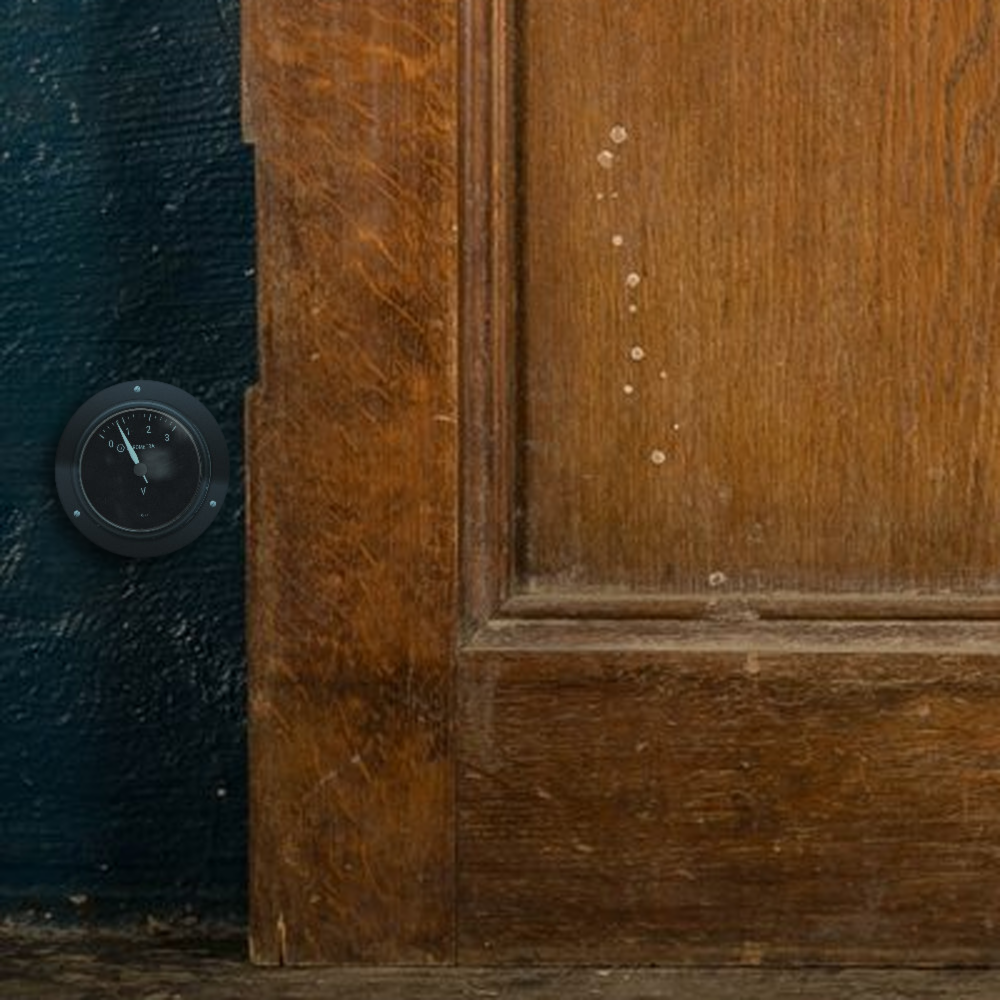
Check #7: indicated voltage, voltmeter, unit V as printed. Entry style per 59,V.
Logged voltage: 0.8,V
